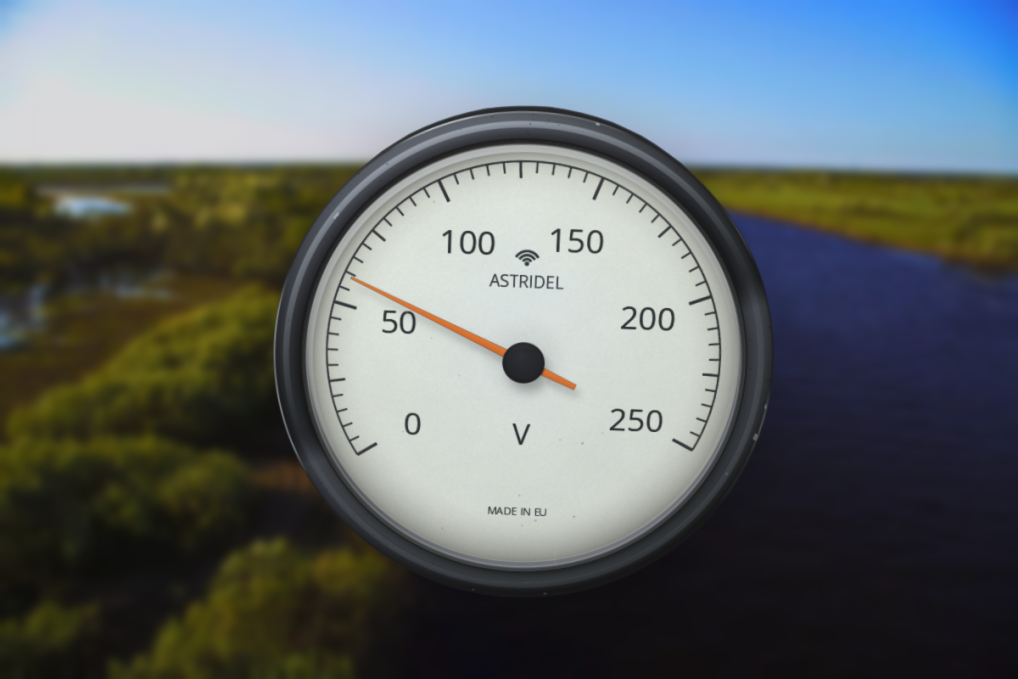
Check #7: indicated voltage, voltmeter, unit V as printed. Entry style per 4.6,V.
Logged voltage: 60,V
